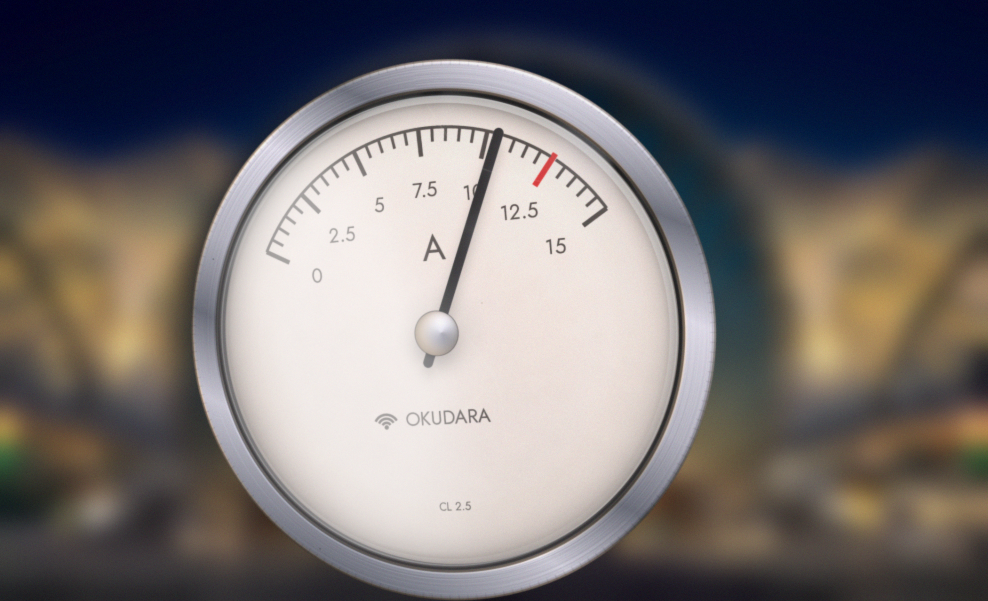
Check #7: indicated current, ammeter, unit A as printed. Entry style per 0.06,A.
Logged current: 10.5,A
